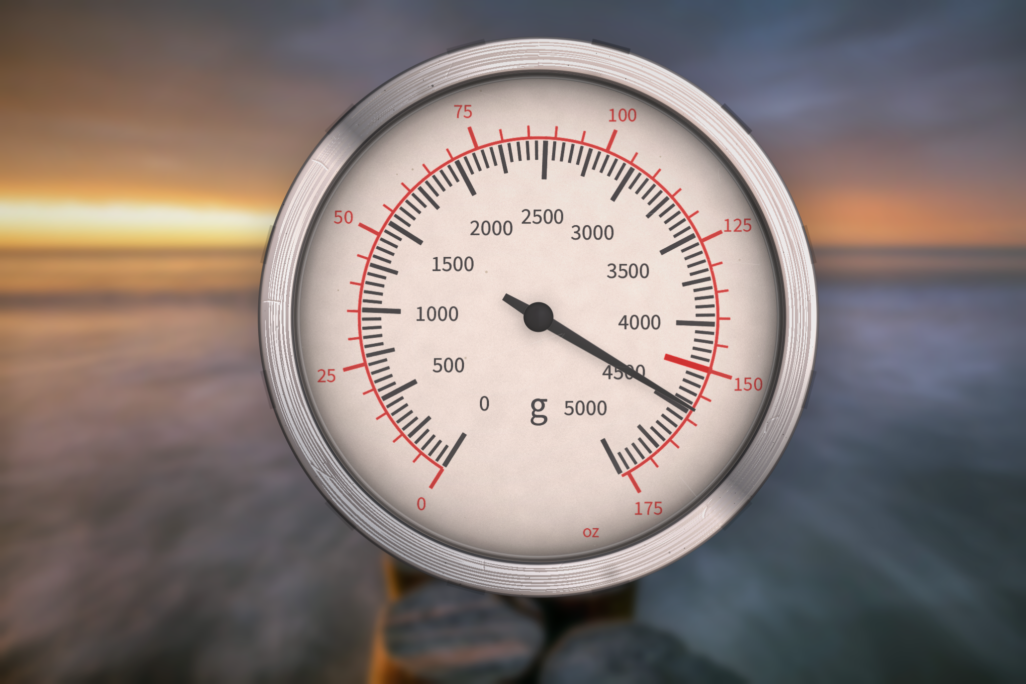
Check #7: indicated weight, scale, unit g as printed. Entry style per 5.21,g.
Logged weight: 4475,g
